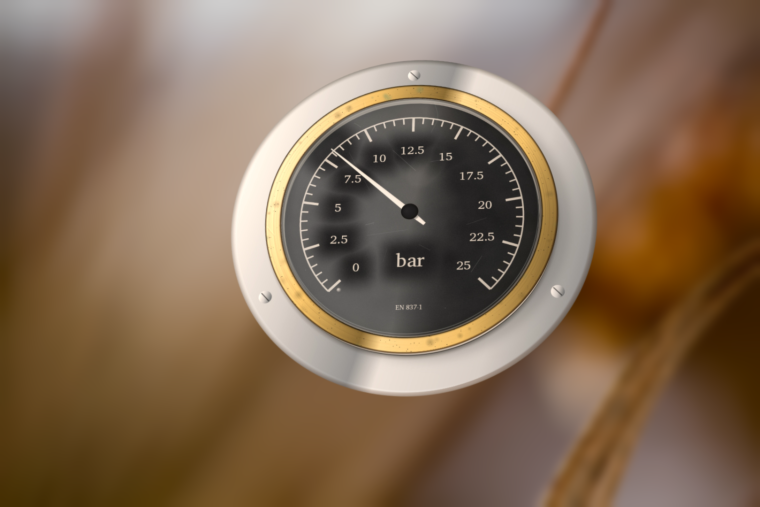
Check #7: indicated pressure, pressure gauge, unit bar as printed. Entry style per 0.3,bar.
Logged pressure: 8,bar
